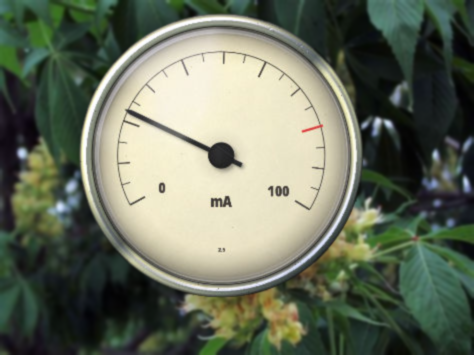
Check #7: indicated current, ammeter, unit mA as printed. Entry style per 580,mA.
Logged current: 22.5,mA
